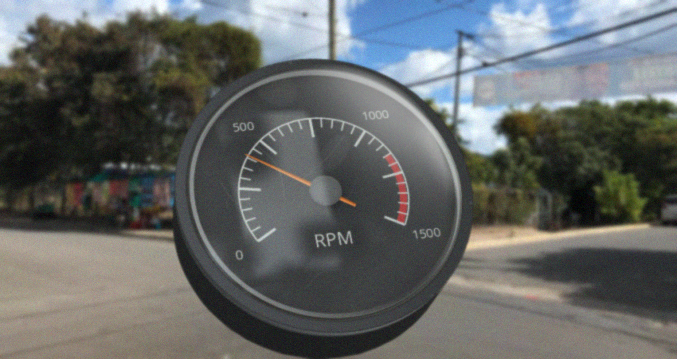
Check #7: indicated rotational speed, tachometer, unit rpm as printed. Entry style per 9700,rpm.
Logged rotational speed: 400,rpm
